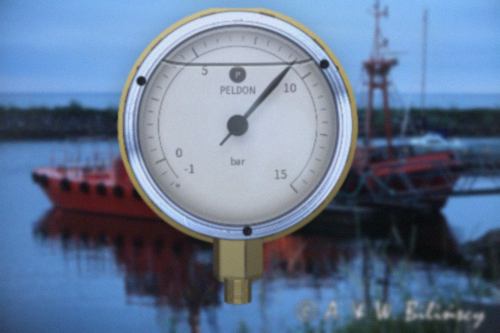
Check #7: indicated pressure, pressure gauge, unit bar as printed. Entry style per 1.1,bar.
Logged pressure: 9.25,bar
